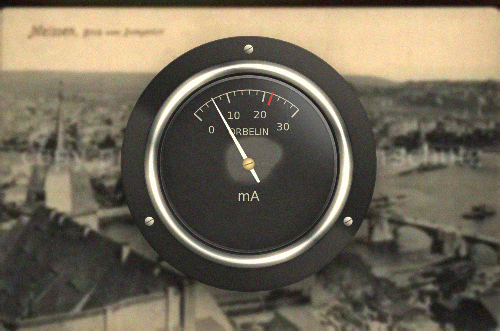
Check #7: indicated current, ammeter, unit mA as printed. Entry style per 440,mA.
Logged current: 6,mA
